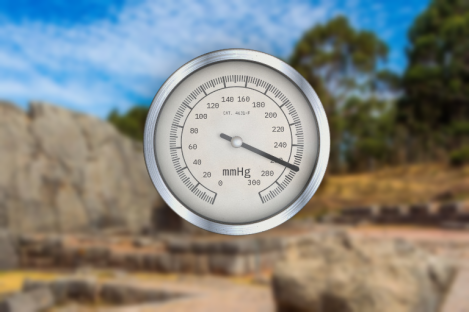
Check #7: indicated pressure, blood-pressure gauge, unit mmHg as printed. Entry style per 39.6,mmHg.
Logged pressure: 260,mmHg
